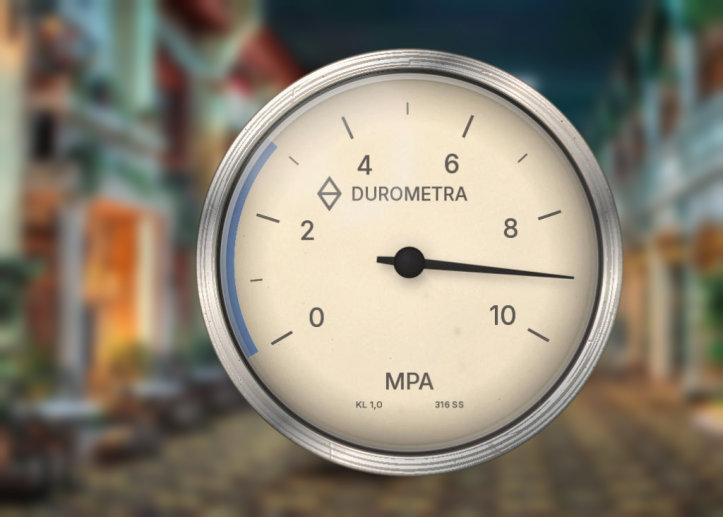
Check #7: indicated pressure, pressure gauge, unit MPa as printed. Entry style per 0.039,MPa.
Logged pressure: 9,MPa
